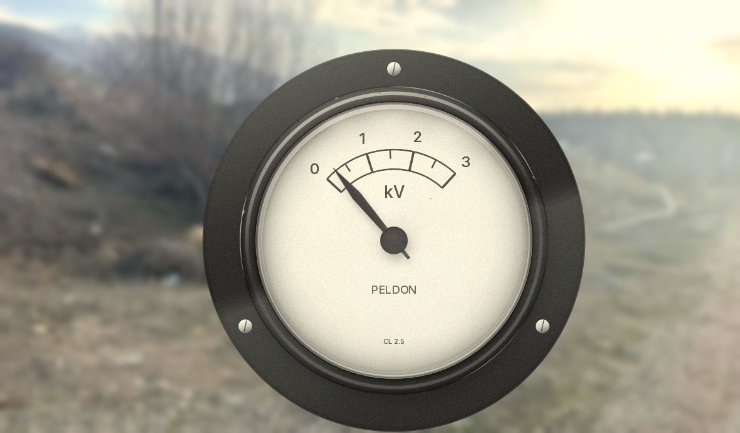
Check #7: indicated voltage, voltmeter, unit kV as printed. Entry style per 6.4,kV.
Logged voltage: 0.25,kV
